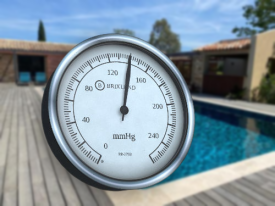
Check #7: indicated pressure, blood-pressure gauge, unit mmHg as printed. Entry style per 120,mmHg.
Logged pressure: 140,mmHg
